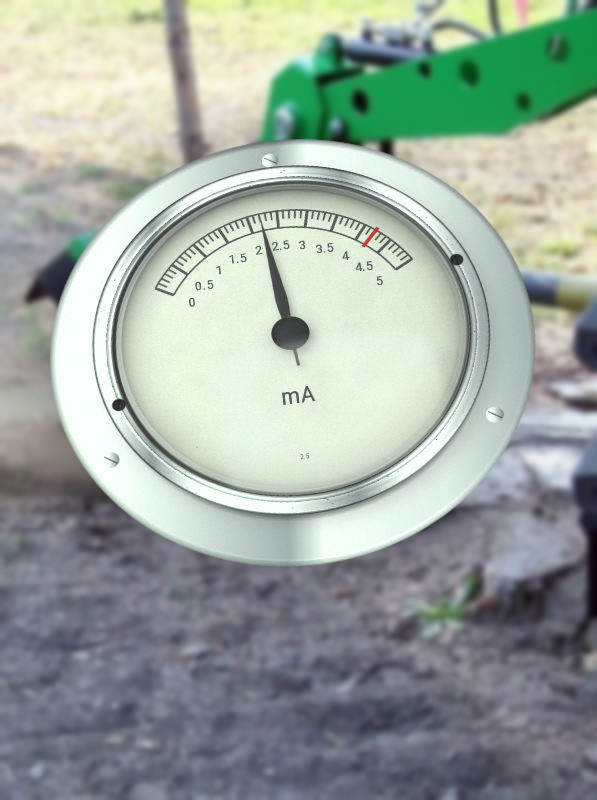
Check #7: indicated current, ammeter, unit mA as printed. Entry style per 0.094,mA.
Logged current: 2.2,mA
